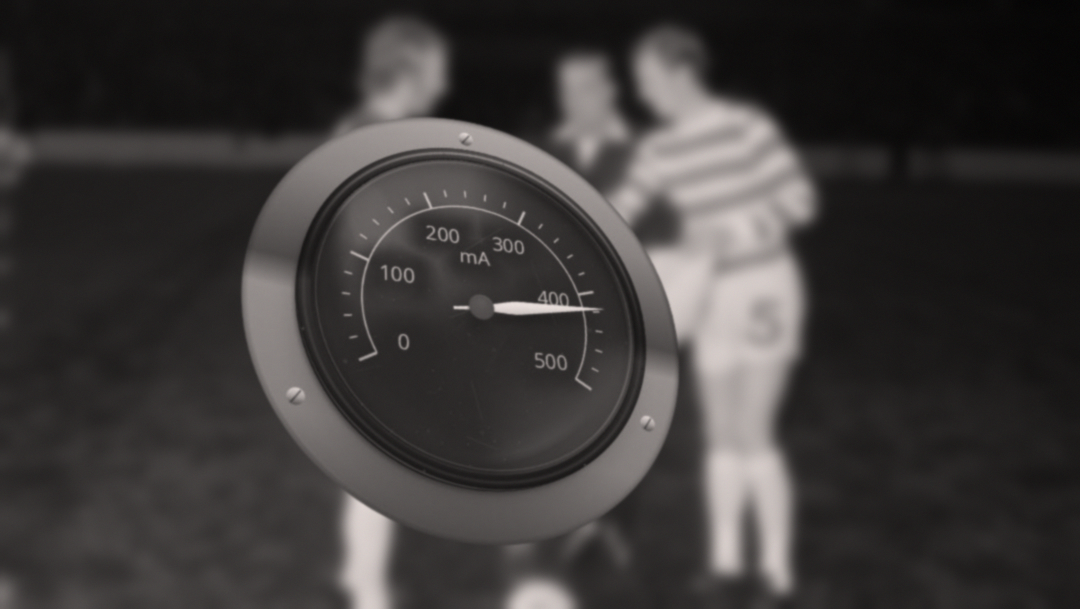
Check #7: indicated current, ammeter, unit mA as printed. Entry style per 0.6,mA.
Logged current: 420,mA
